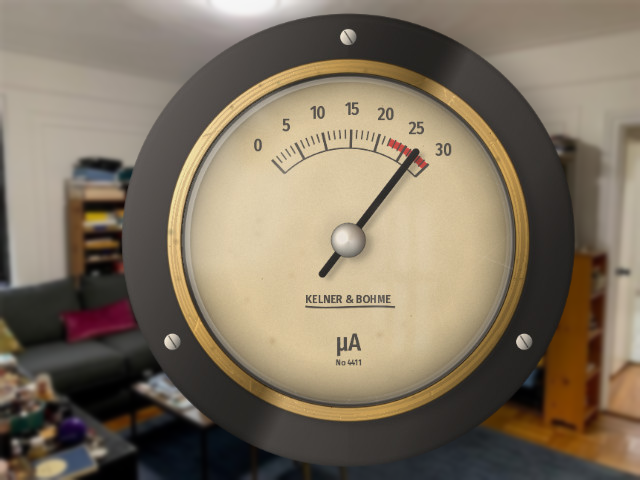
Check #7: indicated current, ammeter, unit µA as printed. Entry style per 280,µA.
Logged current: 27,µA
